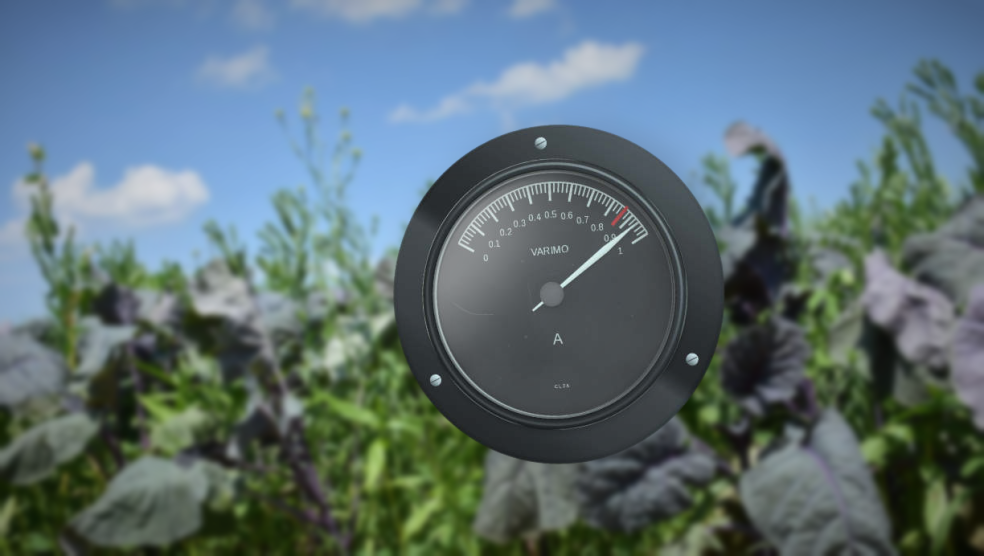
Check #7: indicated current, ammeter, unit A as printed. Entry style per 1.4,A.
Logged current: 0.94,A
